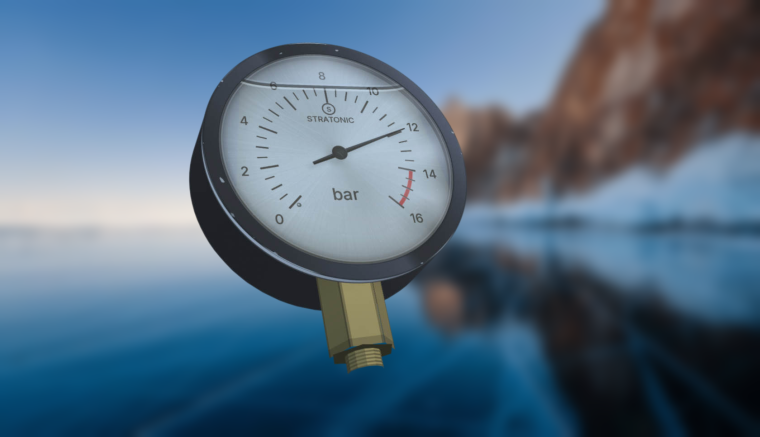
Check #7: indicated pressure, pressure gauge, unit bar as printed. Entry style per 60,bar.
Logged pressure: 12,bar
